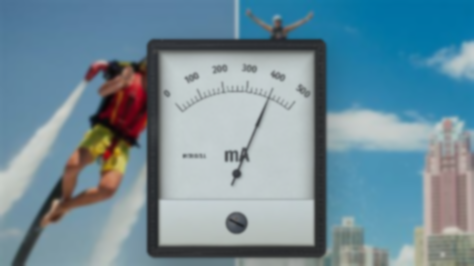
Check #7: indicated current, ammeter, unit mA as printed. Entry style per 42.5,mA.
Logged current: 400,mA
